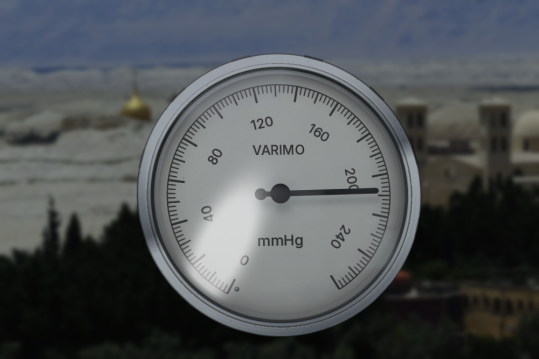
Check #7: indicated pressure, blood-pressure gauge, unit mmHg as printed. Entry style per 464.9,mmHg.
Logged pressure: 208,mmHg
